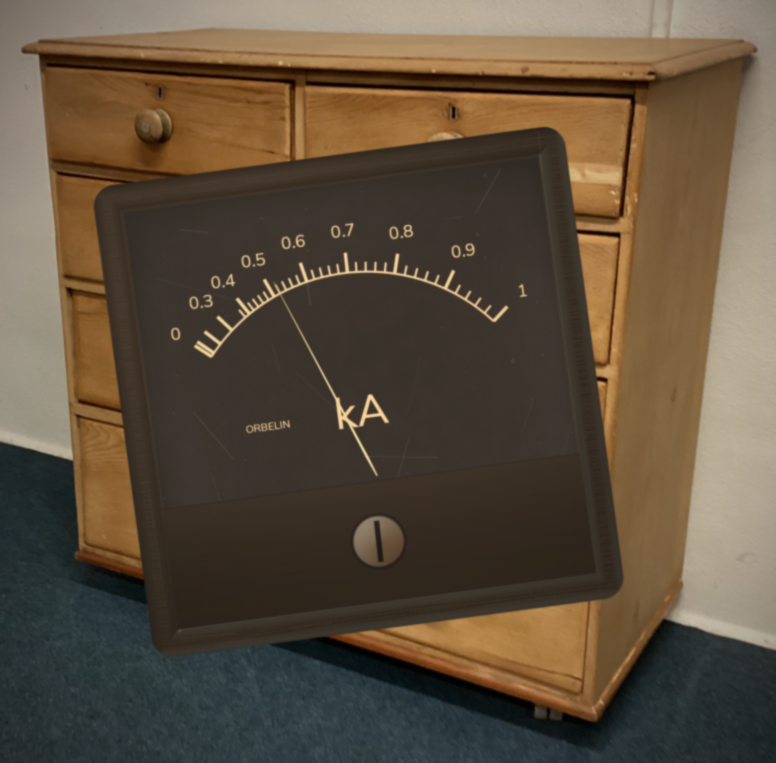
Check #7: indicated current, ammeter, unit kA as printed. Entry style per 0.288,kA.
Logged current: 0.52,kA
